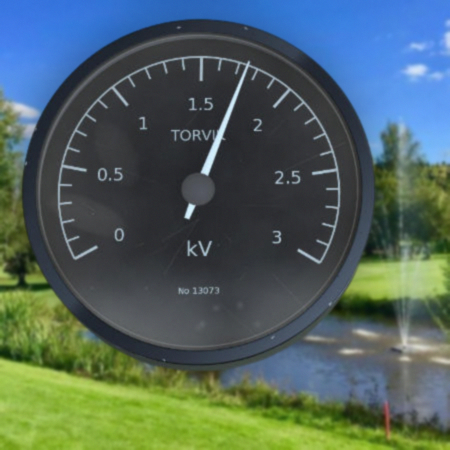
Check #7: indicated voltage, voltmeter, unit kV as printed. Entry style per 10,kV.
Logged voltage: 1.75,kV
